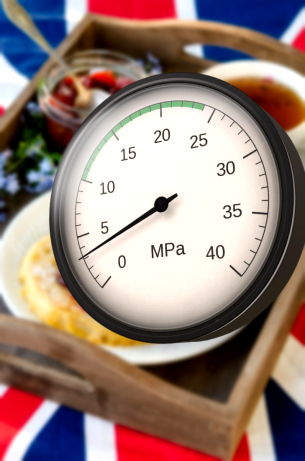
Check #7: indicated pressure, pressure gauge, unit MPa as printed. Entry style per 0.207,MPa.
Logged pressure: 3,MPa
